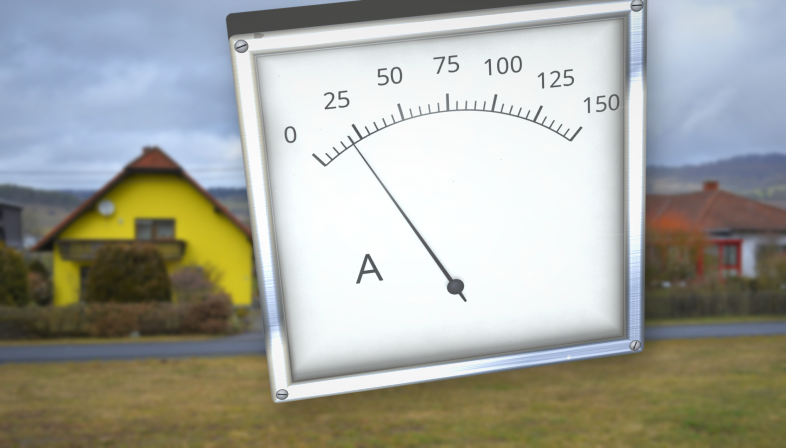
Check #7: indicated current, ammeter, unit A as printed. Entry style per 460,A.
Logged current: 20,A
